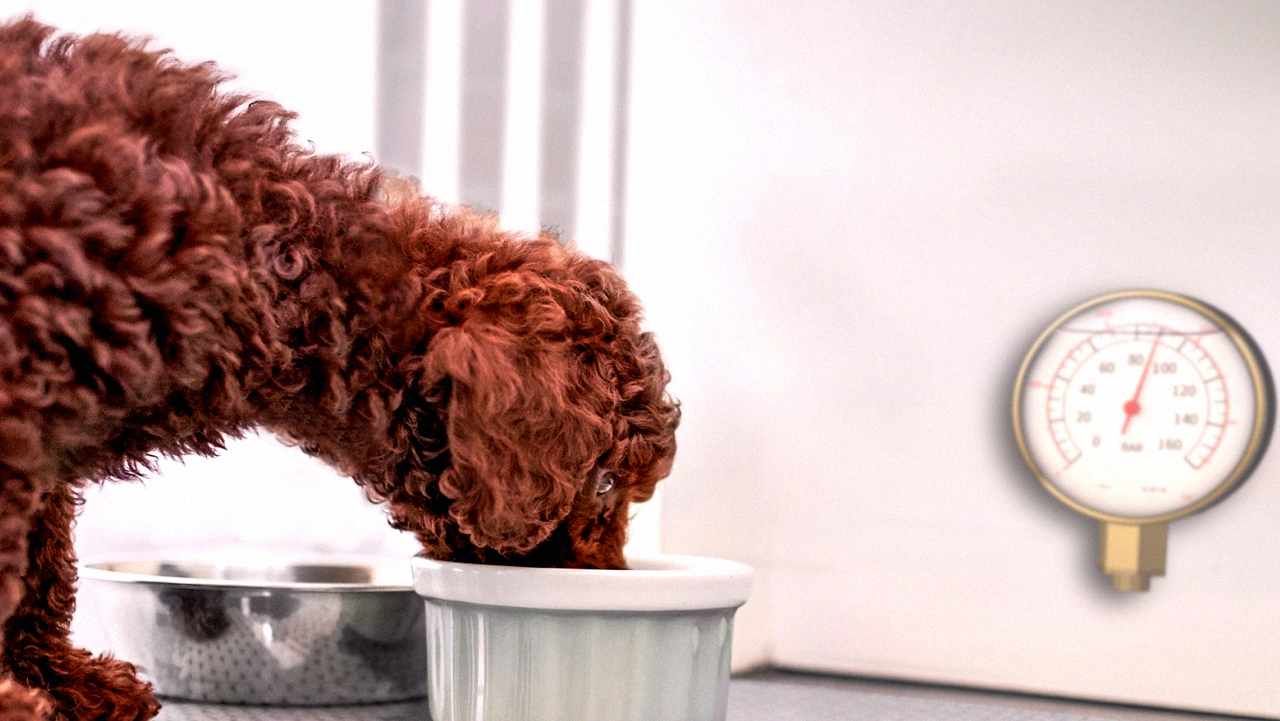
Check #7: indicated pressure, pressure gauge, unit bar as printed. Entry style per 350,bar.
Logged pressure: 90,bar
